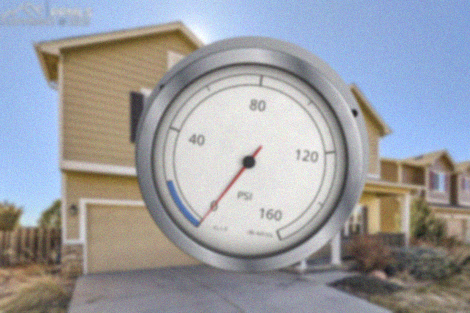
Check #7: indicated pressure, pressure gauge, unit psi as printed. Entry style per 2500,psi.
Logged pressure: 0,psi
